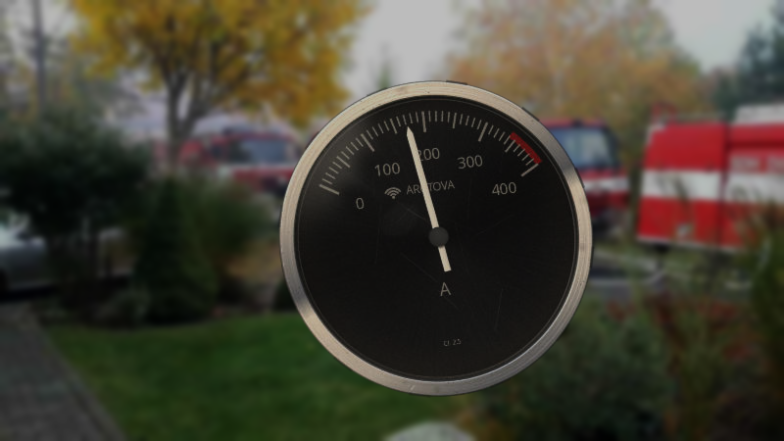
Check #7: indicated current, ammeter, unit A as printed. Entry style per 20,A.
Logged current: 170,A
